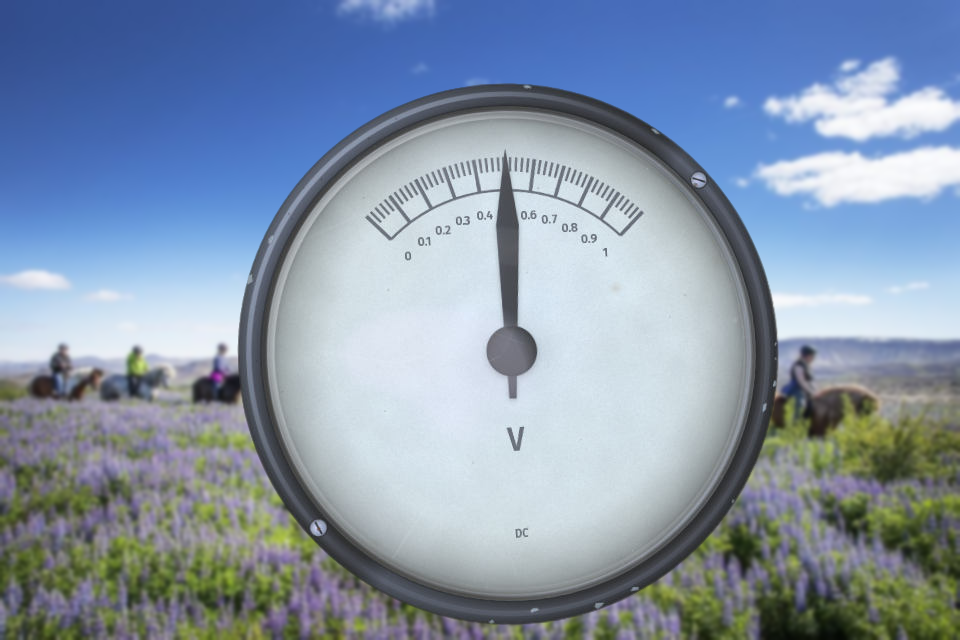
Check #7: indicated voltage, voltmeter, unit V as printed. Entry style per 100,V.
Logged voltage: 0.5,V
